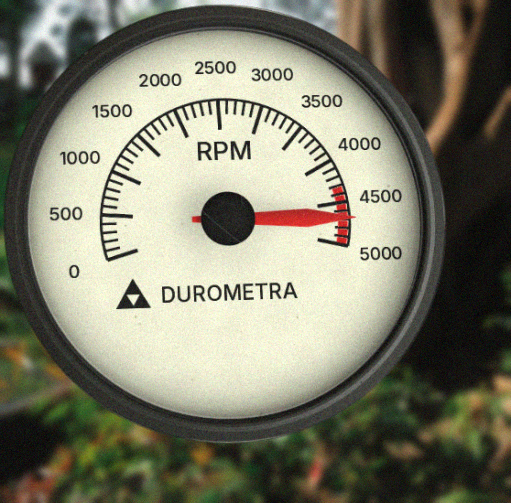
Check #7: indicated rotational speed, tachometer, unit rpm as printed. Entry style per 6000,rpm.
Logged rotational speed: 4700,rpm
